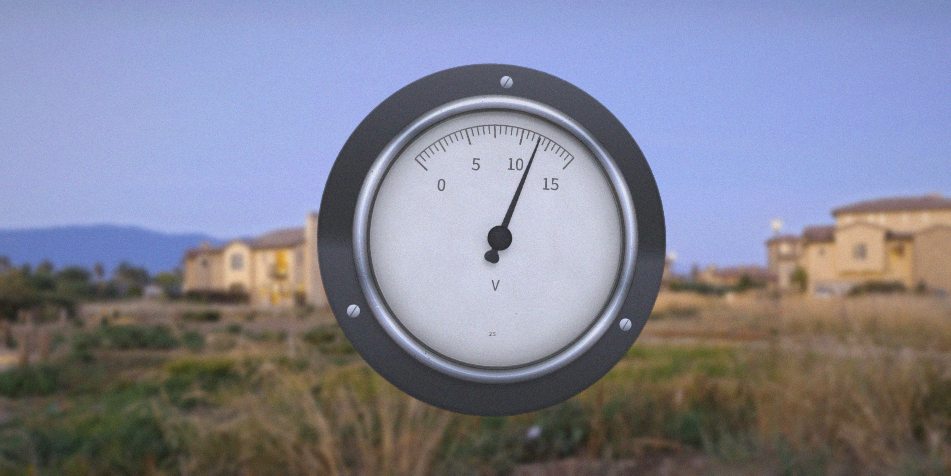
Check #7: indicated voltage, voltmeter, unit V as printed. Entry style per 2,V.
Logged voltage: 11.5,V
